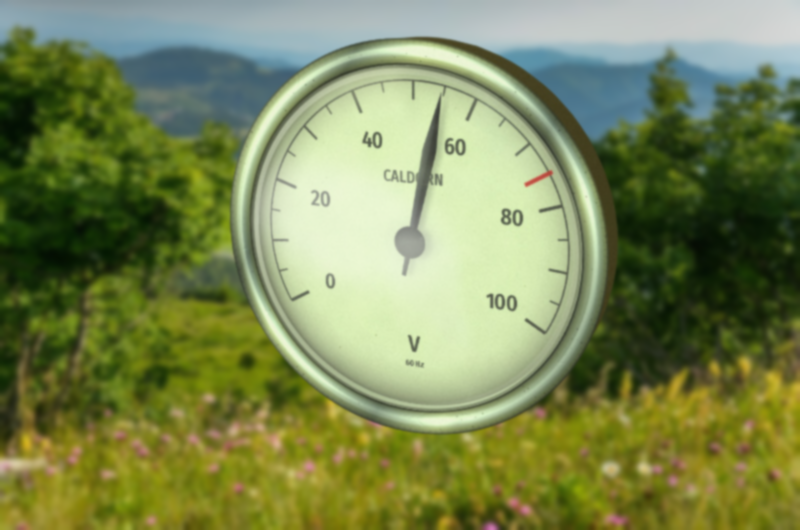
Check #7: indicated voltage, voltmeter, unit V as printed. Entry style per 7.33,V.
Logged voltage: 55,V
